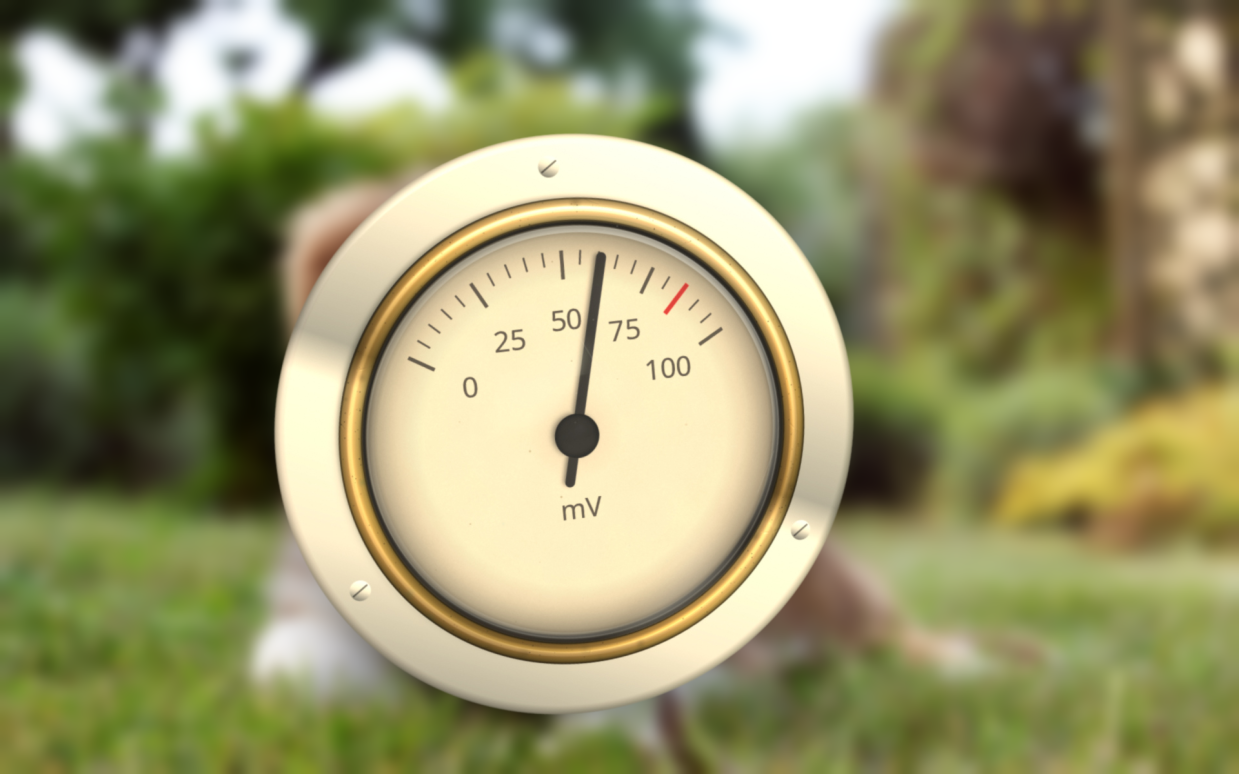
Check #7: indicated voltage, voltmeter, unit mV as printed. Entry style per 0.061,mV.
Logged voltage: 60,mV
